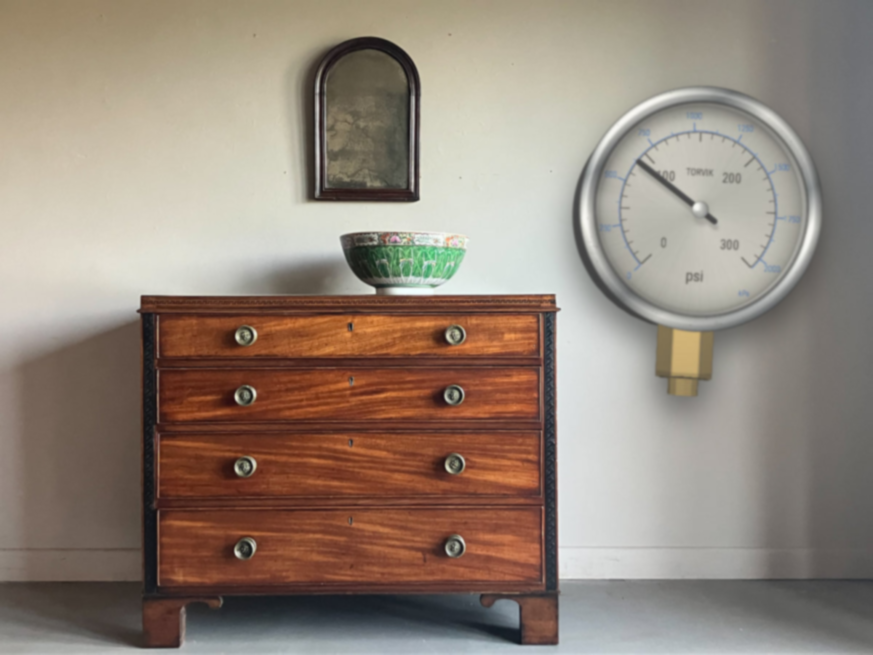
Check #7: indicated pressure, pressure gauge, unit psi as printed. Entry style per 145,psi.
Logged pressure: 90,psi
